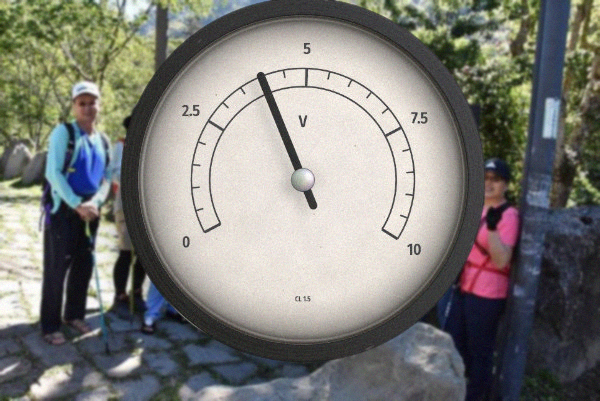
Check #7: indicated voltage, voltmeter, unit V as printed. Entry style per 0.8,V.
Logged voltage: 4,V
